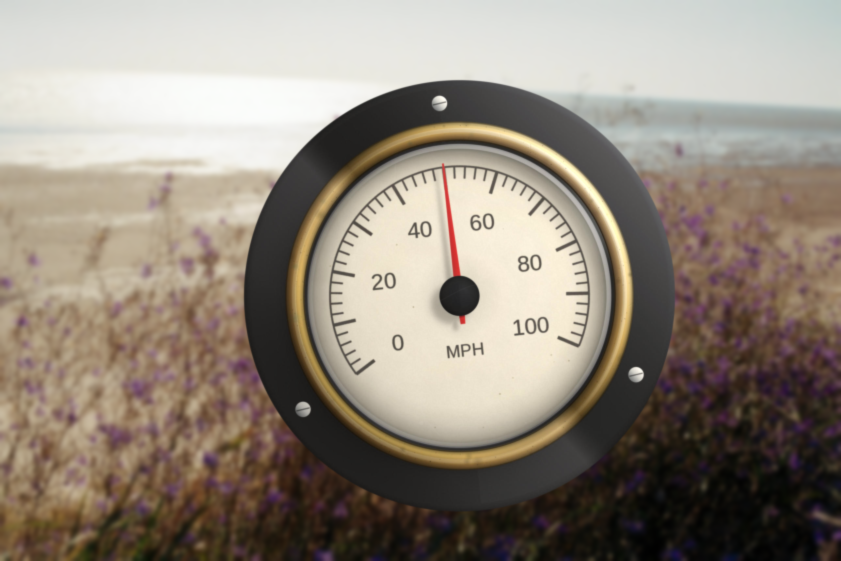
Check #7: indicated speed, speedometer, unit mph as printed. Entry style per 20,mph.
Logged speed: 50,mph
